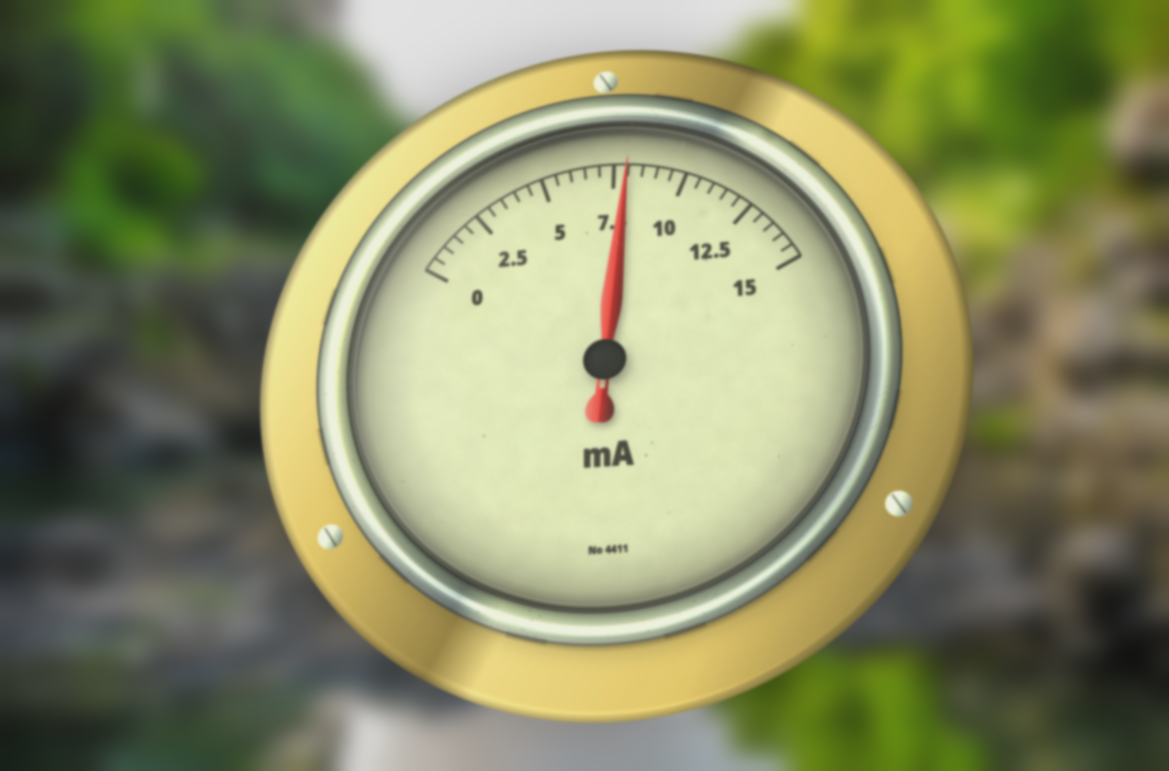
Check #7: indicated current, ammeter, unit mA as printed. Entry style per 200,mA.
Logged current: 8,mA
